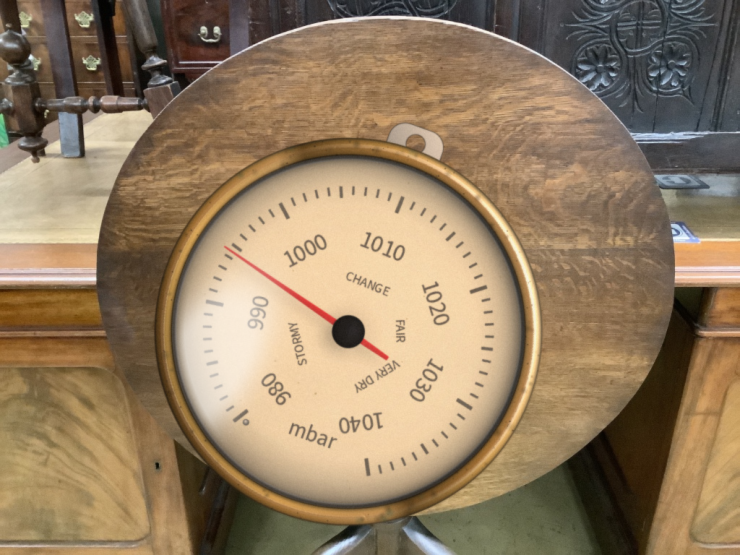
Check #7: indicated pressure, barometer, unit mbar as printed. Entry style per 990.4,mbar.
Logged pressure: 994.5,mbar
